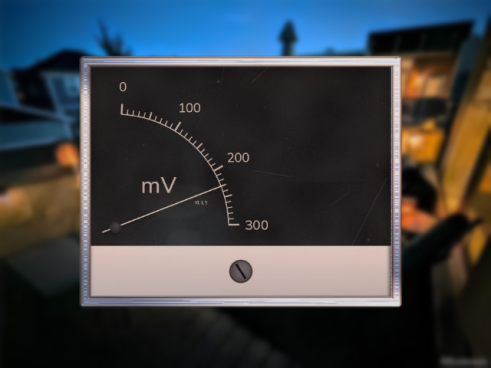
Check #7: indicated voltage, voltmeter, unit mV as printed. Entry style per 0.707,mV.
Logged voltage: 230,mV
